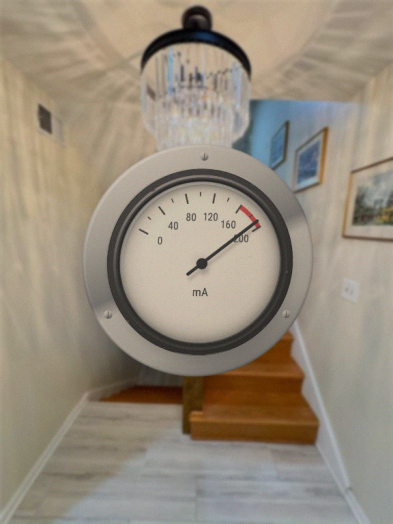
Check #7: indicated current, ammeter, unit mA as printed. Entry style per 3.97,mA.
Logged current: 190,mA
